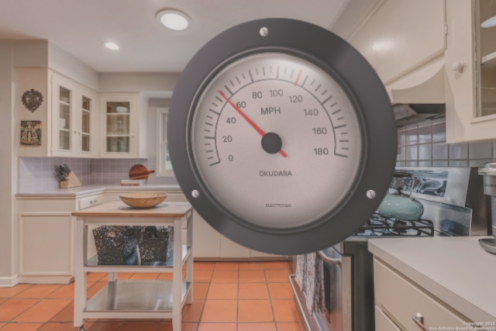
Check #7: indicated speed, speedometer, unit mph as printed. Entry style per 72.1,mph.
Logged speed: 55,mph
